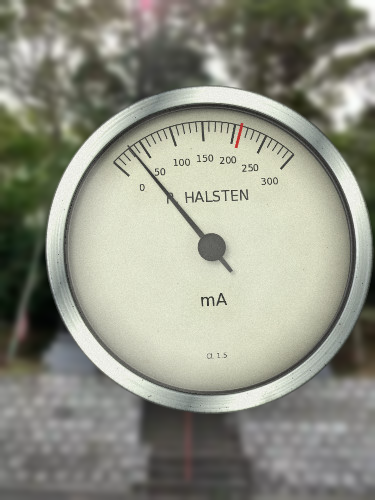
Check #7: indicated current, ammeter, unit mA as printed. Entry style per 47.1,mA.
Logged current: 30,mA
